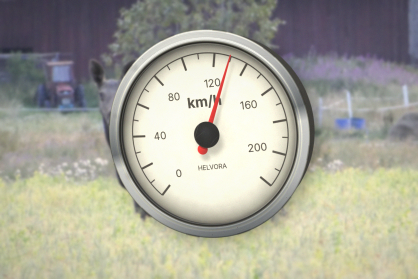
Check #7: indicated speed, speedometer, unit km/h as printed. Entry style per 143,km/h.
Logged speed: 130,km/h
